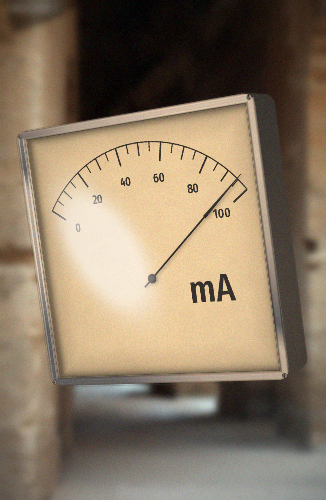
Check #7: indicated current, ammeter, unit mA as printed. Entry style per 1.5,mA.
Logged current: 95,mA
